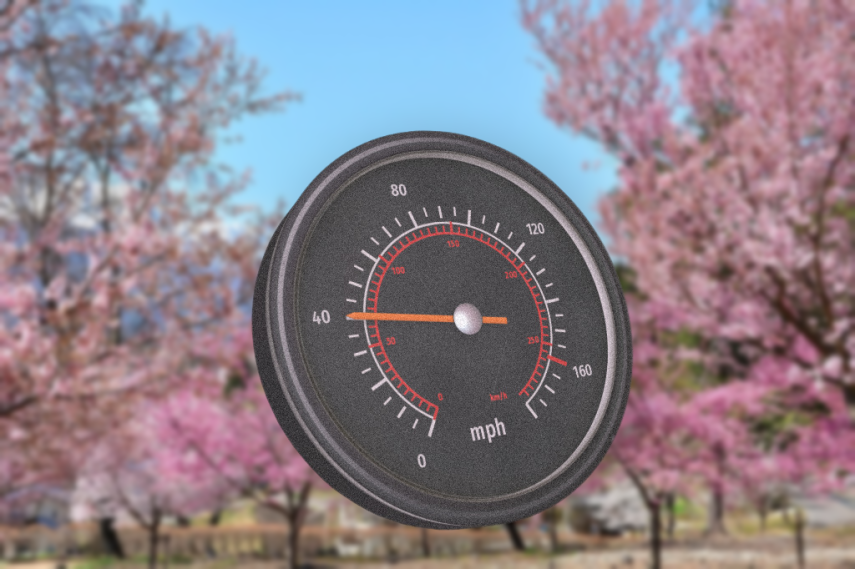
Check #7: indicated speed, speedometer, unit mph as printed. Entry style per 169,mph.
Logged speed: 40,mph
